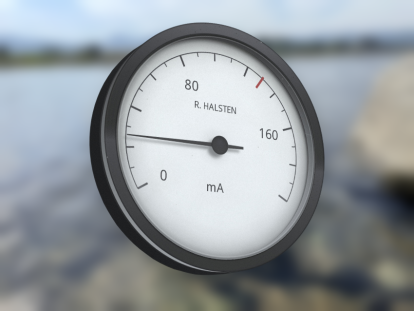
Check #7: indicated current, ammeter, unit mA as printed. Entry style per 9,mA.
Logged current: 25,mA
